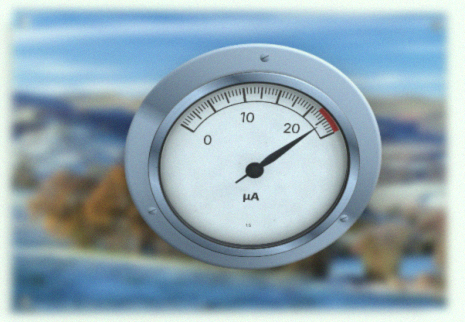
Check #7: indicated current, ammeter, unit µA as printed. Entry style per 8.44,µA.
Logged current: 22.5,µA
